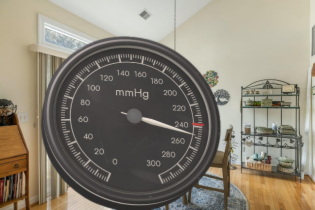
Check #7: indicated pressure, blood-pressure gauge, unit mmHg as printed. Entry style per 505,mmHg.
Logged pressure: 250,mmHg
